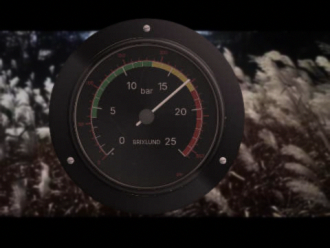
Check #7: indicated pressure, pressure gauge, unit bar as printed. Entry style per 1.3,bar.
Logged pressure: 17,bar
